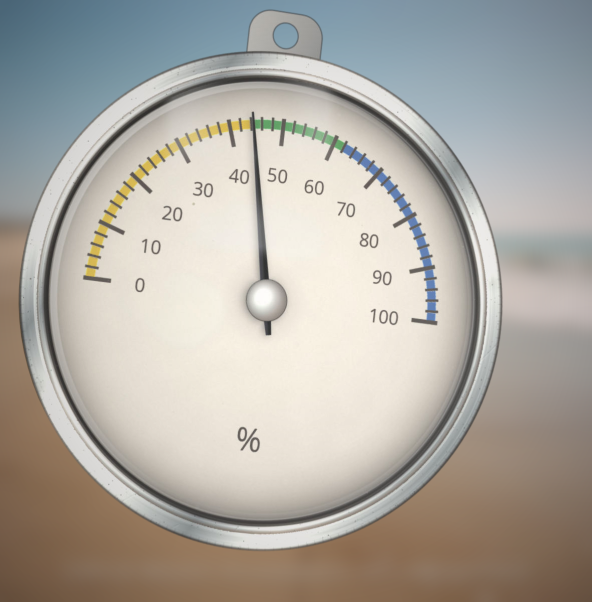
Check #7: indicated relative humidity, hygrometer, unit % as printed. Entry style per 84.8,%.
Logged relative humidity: 44,%
